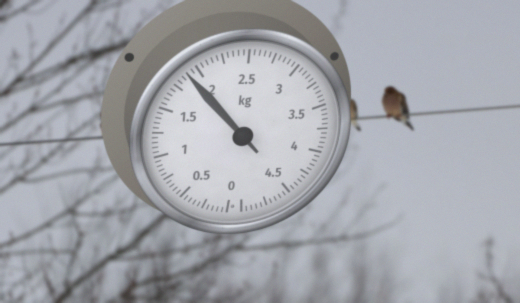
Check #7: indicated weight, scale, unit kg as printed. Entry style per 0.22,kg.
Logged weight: 1.9,kg
